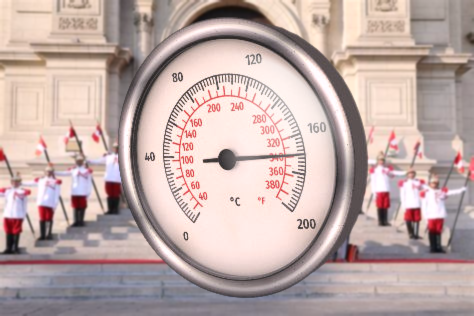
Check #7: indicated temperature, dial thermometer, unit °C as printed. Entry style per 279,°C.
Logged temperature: 170,°C
